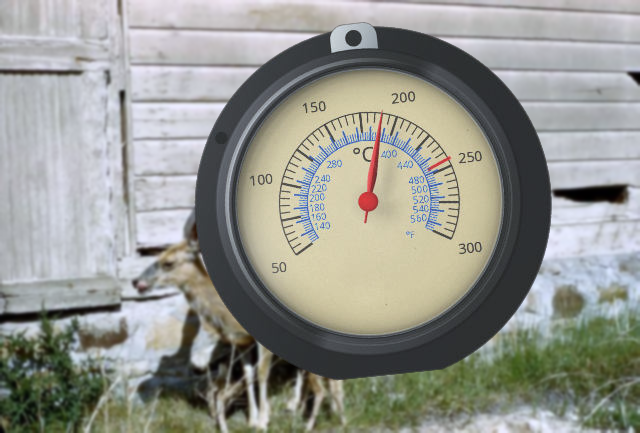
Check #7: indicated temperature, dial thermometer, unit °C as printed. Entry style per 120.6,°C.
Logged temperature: 190,°C
